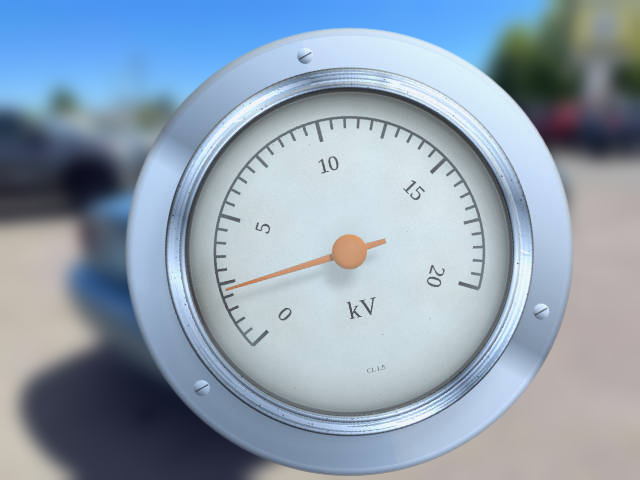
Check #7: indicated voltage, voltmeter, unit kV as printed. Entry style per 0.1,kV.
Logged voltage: 2.25,kV
